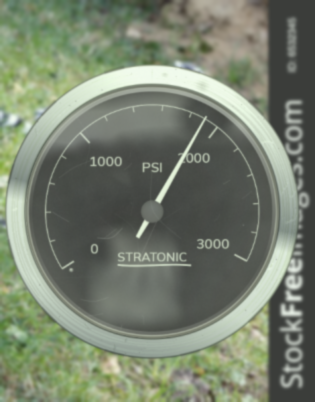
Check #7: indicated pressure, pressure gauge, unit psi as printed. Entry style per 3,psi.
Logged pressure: 1900,psi
